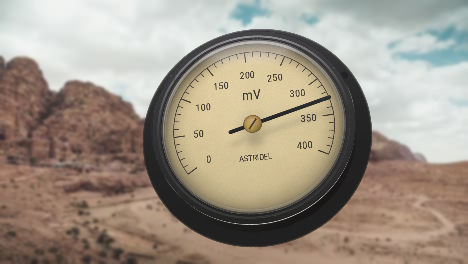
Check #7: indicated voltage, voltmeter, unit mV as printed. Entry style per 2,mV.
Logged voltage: 330,mV
